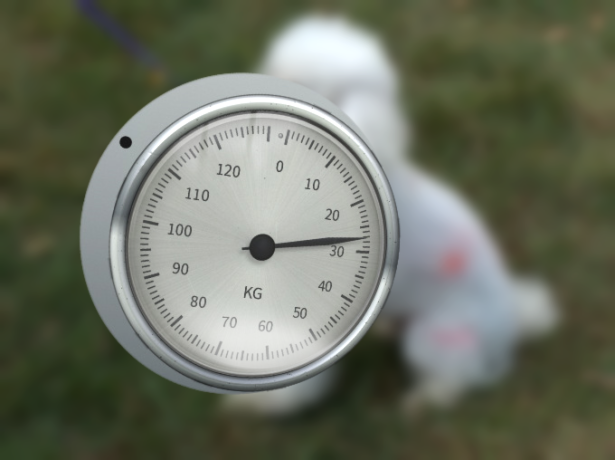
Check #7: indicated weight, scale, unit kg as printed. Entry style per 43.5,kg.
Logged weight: 27,kg
